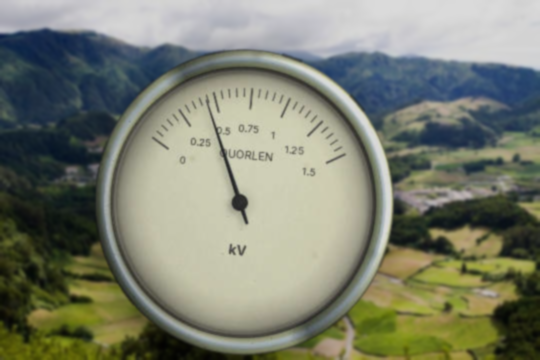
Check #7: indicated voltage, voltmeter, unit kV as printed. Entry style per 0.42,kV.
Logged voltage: 0.45,kV
